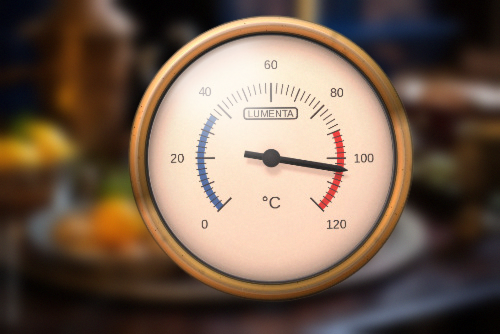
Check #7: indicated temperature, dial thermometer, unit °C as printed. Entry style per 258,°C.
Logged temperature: 104,°C
